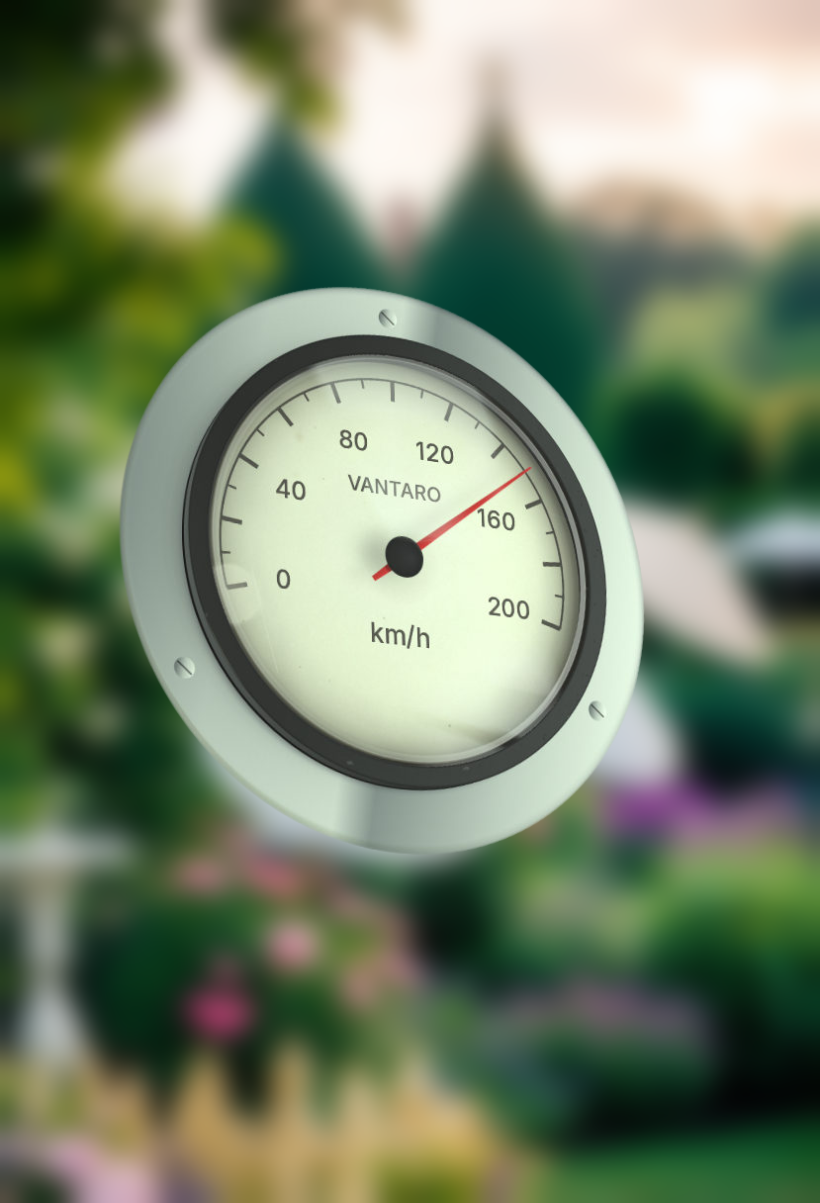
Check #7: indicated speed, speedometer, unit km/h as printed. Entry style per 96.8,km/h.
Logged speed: 150,km/h
